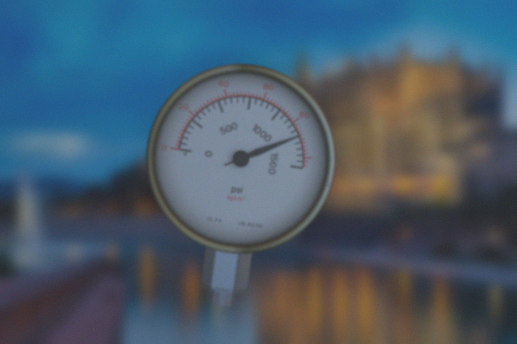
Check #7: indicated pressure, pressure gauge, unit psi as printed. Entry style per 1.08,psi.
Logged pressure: 1250,psi
